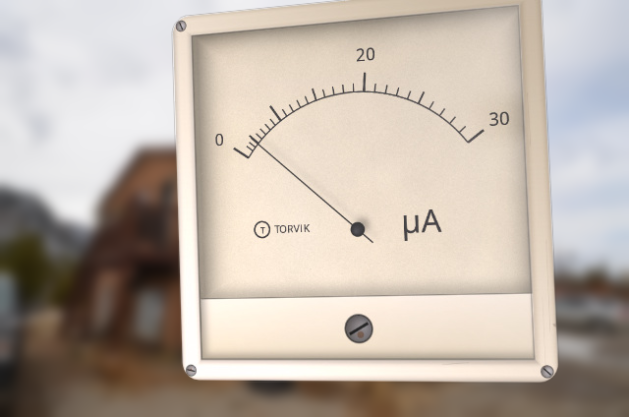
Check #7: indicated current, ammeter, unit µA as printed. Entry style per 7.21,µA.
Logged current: 5,µA
